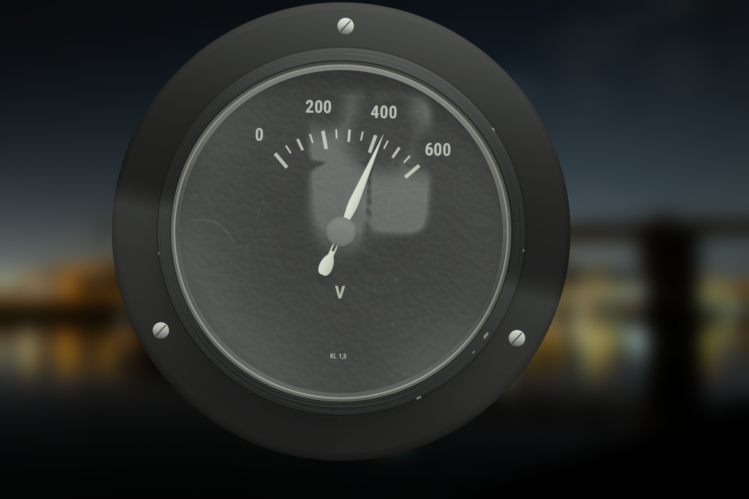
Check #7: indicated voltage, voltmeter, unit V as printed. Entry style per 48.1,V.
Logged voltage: 425,V
